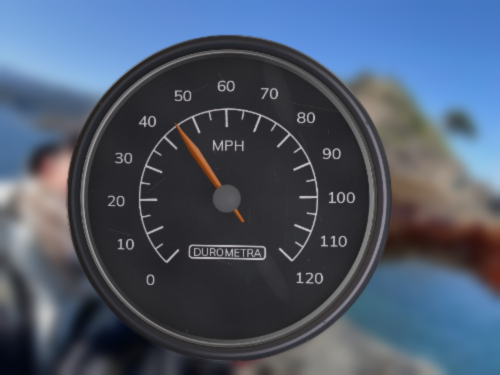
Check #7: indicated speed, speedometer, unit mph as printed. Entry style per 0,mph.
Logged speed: 45,mph
